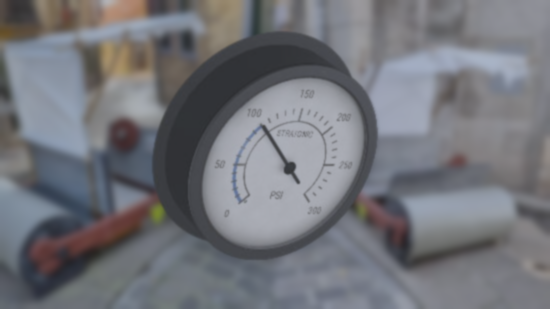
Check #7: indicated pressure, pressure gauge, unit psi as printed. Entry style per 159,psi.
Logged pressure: 100,psi
